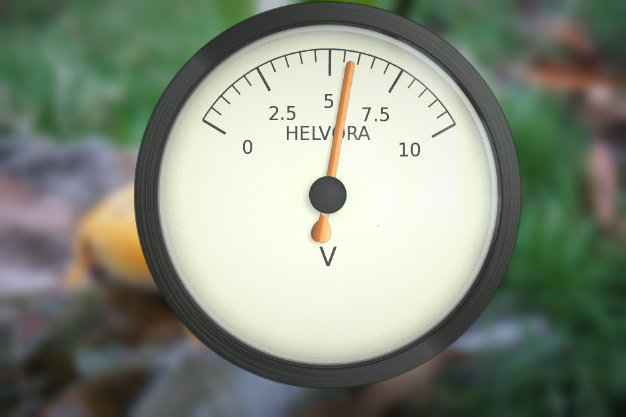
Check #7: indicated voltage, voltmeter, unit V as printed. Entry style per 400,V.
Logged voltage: 5.75,V
